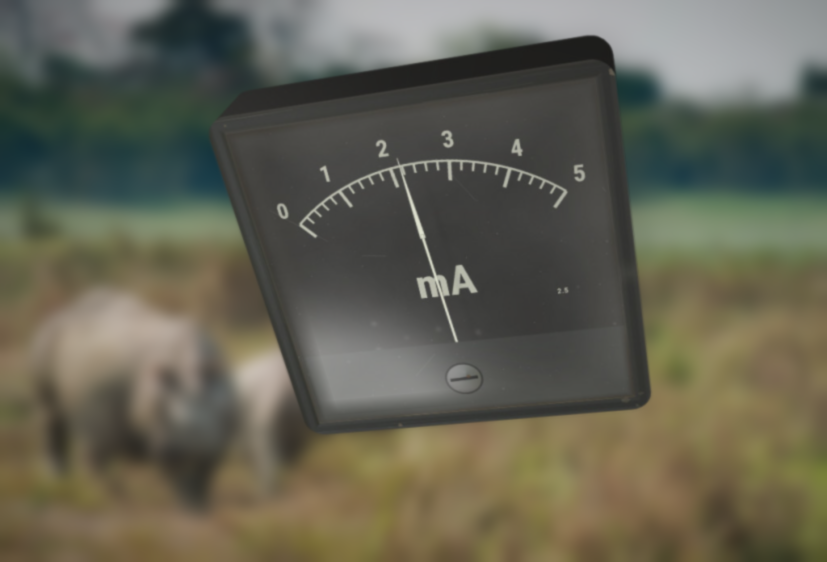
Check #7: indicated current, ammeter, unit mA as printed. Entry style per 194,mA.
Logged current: 2.2,mA
